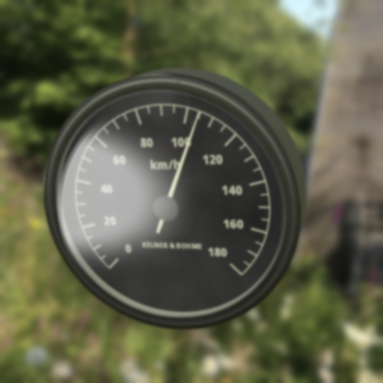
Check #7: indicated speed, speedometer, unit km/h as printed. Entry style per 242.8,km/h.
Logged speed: 105,km/h
